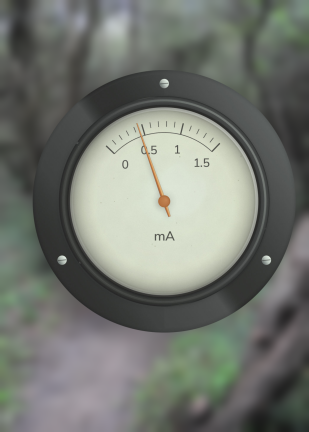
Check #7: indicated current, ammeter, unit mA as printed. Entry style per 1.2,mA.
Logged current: 0.45,mA
